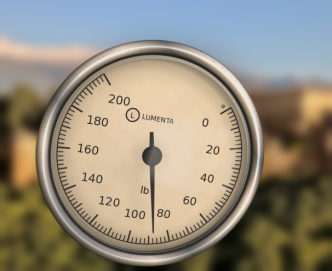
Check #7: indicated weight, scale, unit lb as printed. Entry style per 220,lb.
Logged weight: 88,lb
